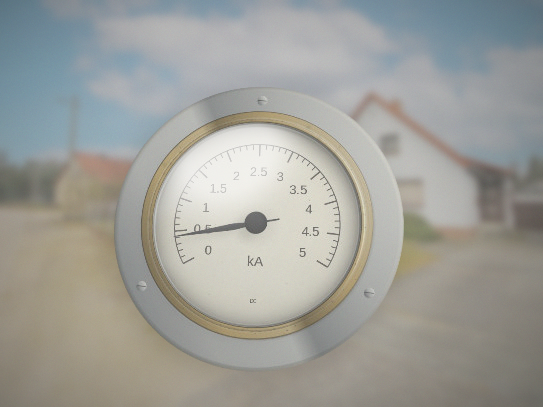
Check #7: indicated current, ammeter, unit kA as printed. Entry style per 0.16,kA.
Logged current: 0.4,kA
